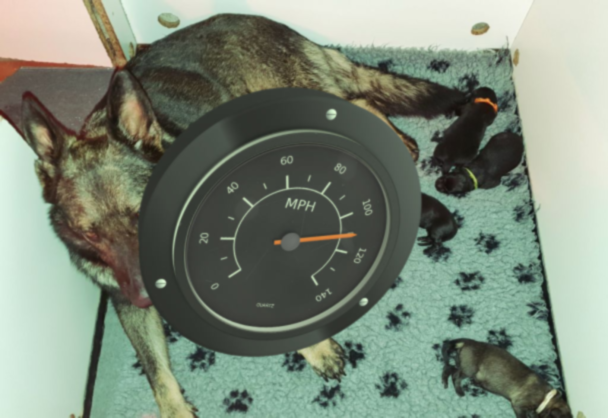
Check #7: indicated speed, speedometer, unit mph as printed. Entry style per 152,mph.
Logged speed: 110,mph
